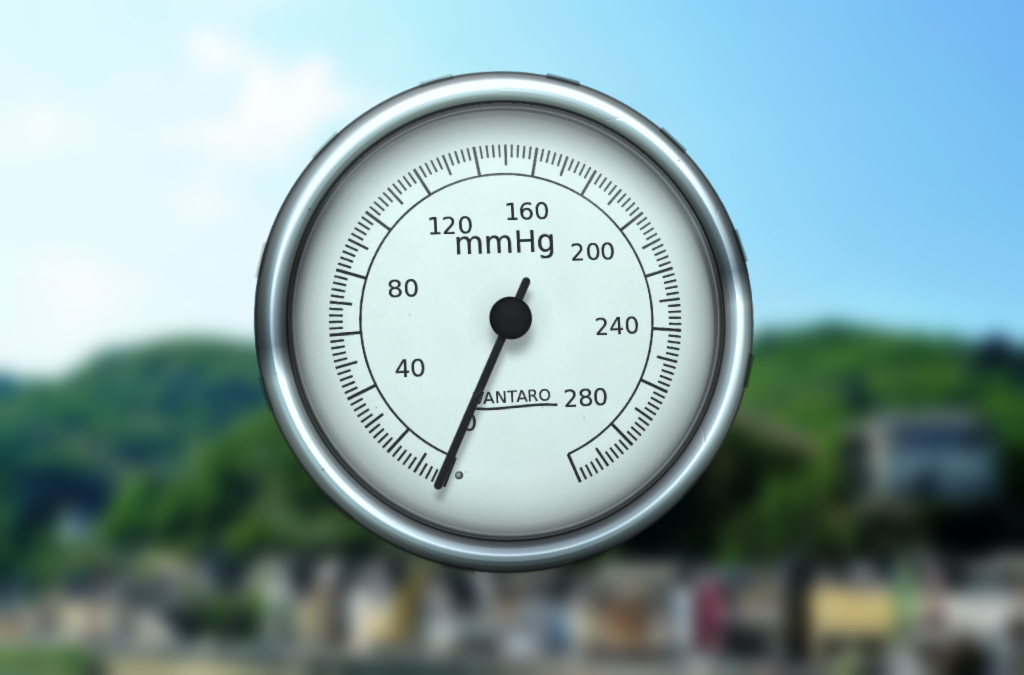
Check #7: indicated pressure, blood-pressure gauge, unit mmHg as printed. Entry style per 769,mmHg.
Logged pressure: 2,mmHg
